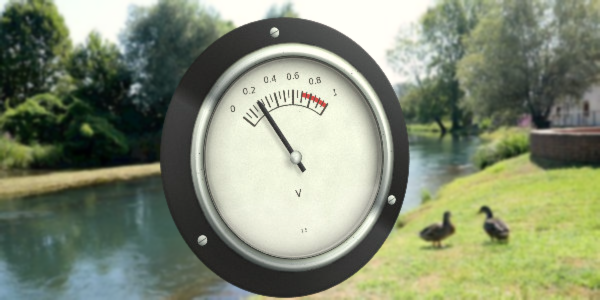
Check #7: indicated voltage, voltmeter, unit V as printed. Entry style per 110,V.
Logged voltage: 0.2,V
